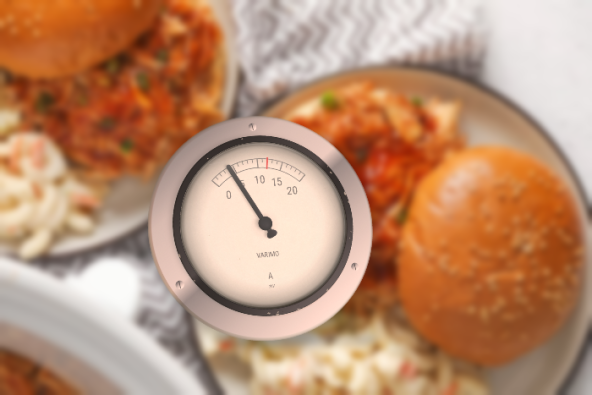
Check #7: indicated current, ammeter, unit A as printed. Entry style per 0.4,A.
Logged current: 4,A
